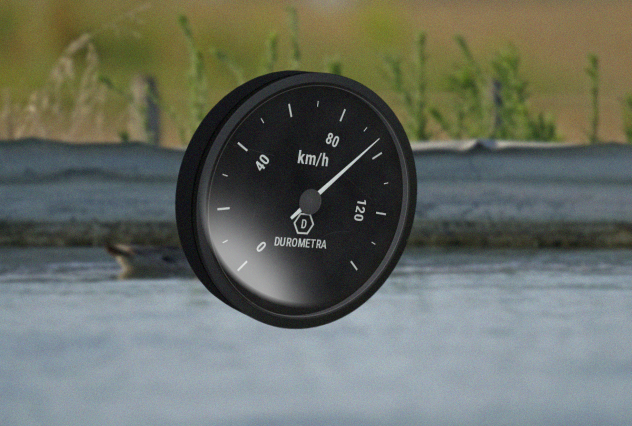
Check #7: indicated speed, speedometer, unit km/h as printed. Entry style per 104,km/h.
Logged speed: 95,km/h
